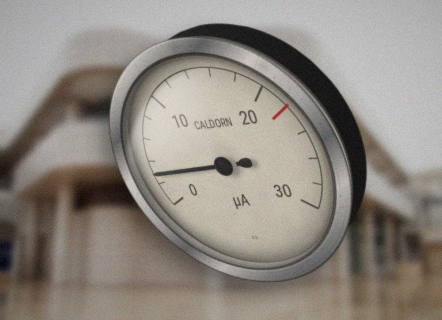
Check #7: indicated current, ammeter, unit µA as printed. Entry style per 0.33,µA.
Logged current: 3,µA
